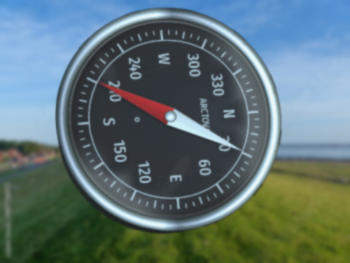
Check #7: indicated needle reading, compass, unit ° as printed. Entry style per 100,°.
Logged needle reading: 210,°
